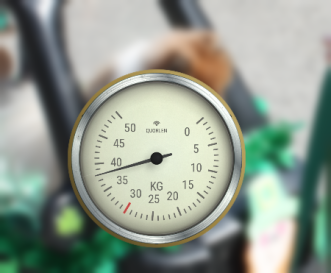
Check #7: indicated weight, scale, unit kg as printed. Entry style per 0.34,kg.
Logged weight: 38,kg
